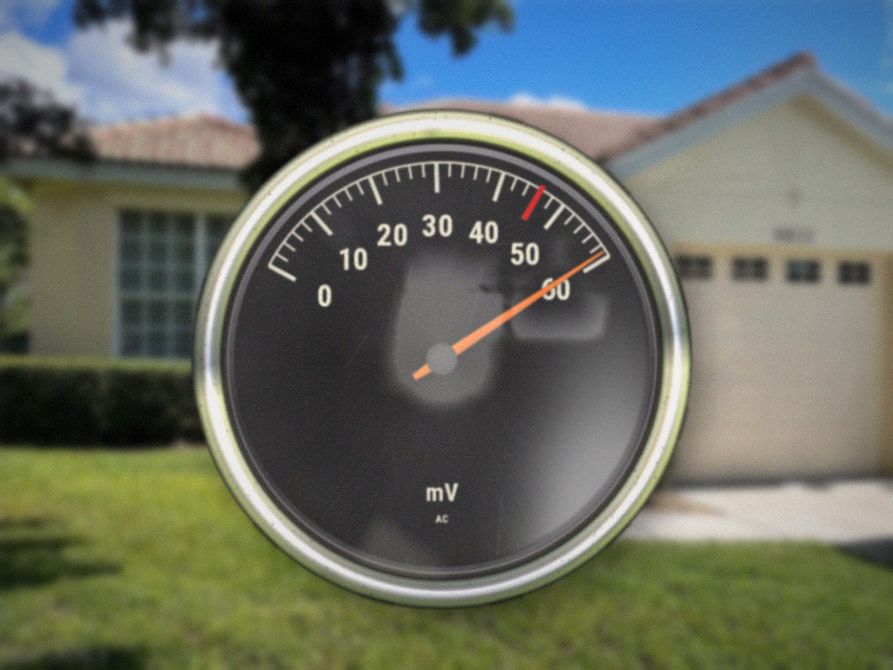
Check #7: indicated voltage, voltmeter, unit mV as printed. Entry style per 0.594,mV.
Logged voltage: 59,mV
